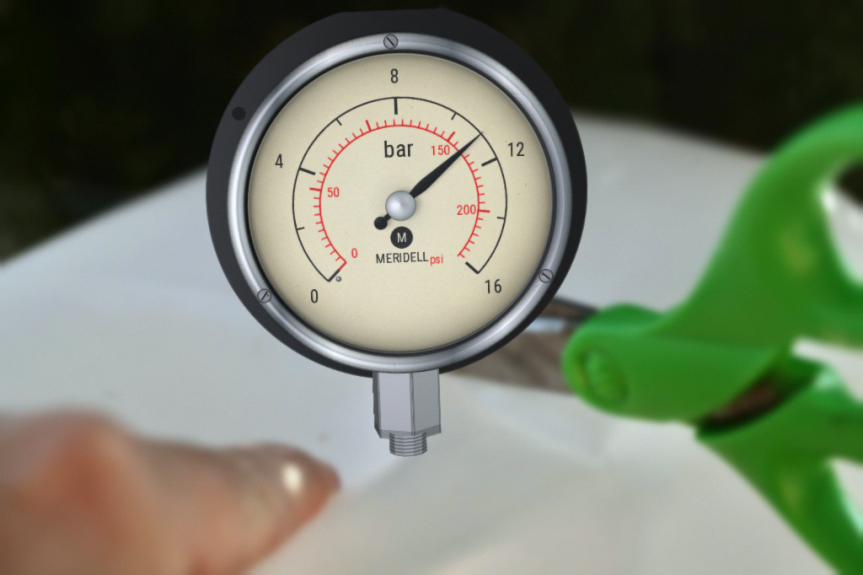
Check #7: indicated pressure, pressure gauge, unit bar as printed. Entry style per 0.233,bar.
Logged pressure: 11,bar
